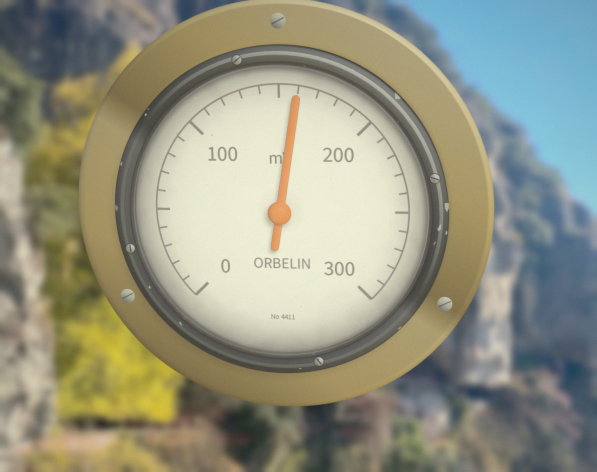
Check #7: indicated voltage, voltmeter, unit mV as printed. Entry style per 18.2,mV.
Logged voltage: 160,mV
